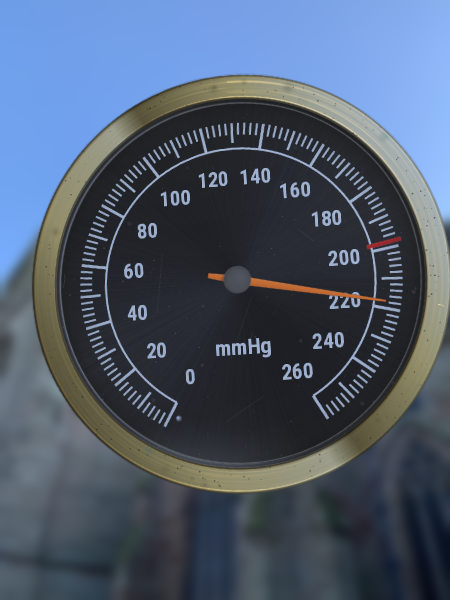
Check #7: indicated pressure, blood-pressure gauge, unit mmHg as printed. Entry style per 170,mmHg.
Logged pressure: 218,mmHg
